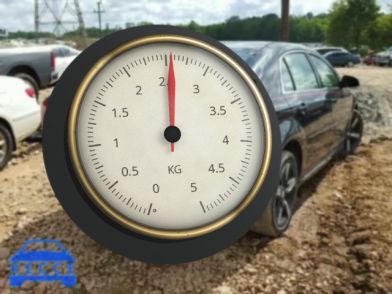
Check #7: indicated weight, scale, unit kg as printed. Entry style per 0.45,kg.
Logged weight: 2.55,kg
